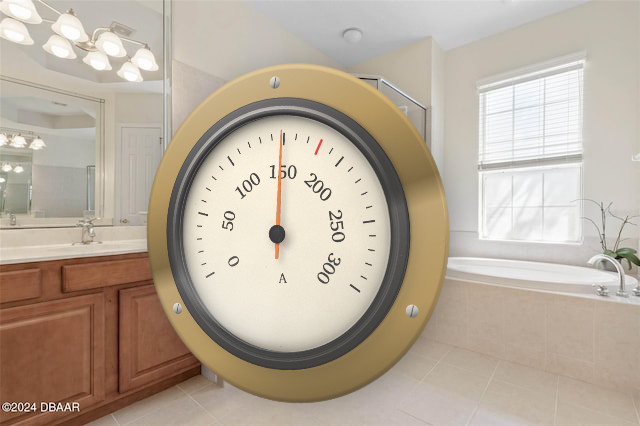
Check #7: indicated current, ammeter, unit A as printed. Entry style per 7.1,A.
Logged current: 150,A
